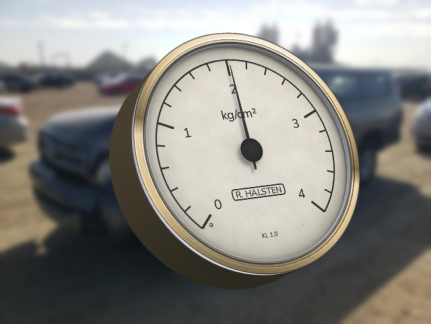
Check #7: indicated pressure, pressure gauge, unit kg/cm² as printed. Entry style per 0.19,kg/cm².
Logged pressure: 2,kg/cm²
